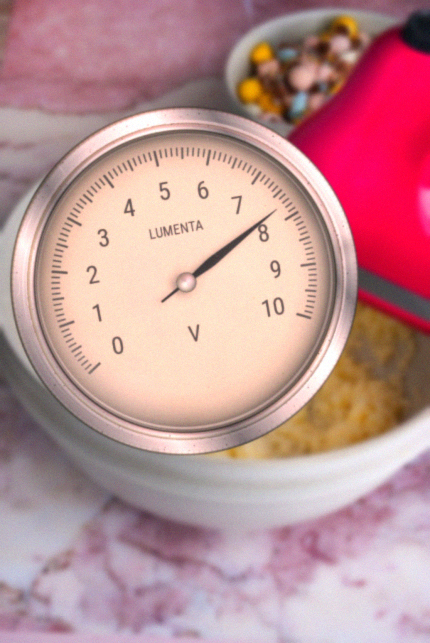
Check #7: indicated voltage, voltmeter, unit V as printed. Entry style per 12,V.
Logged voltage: 7.7,V
